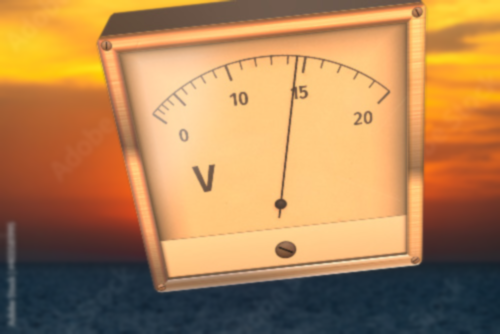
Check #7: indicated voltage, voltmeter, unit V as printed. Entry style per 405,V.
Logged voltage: 14.5,V
